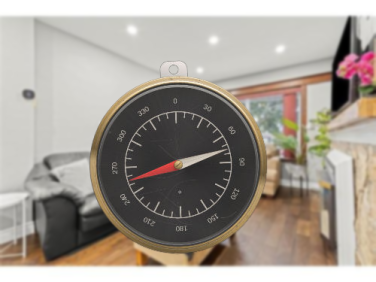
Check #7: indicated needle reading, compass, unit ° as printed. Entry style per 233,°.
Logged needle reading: 255,°
